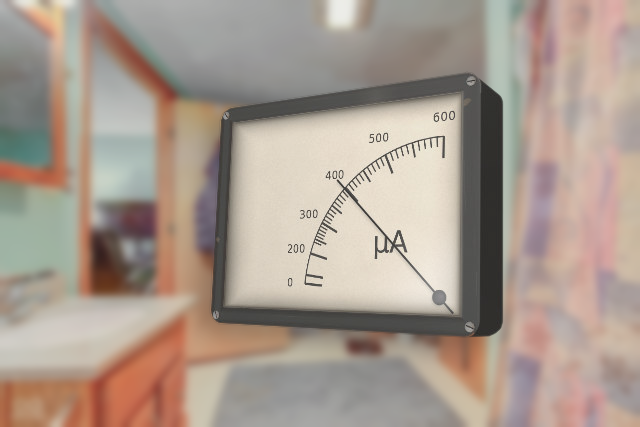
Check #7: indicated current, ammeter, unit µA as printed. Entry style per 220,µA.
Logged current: 400,µA
